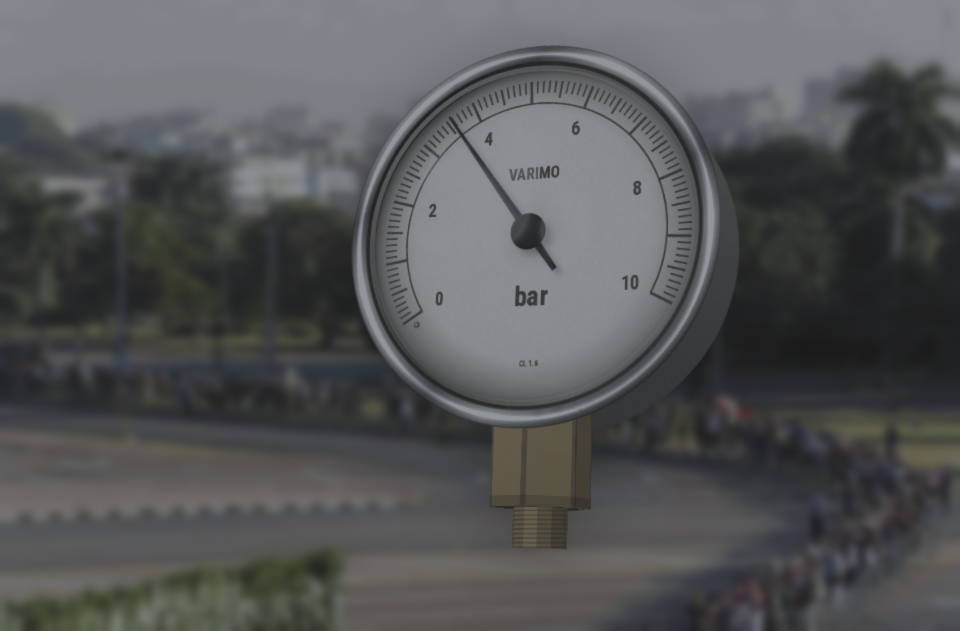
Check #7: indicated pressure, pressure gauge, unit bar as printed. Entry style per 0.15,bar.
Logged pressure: 3.6,bar
